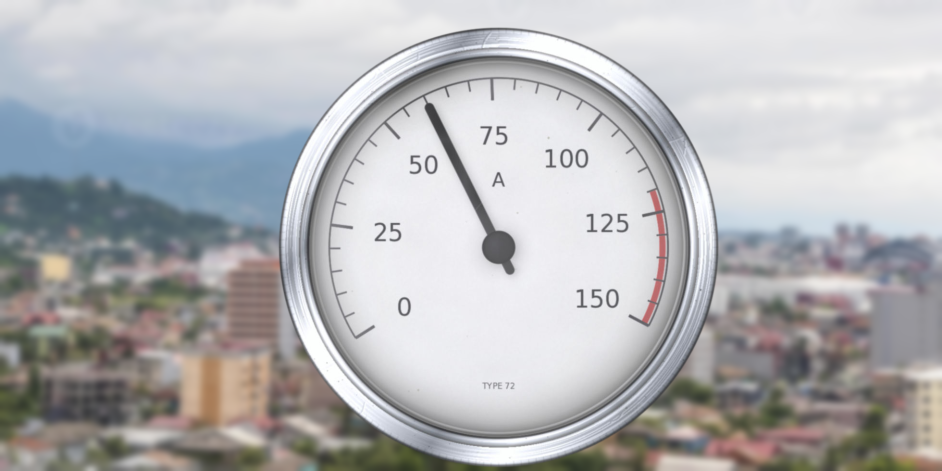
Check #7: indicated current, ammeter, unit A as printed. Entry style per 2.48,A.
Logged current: 60,A
